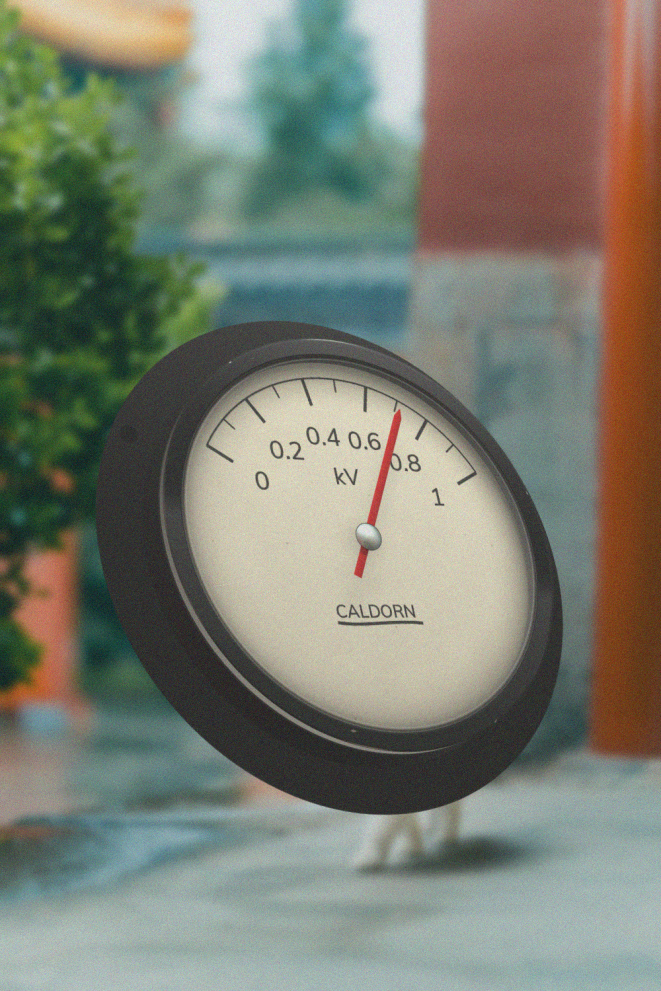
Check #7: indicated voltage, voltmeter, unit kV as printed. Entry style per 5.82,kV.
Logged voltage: 0.7,kV
